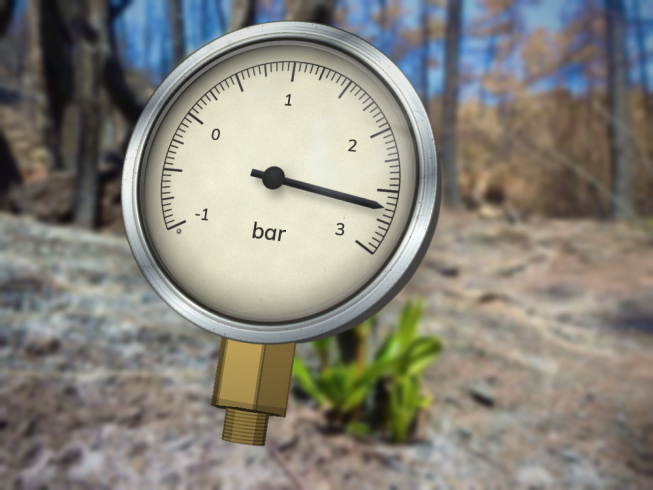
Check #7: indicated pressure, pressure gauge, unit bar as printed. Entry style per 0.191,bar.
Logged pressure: 2.65,bar
